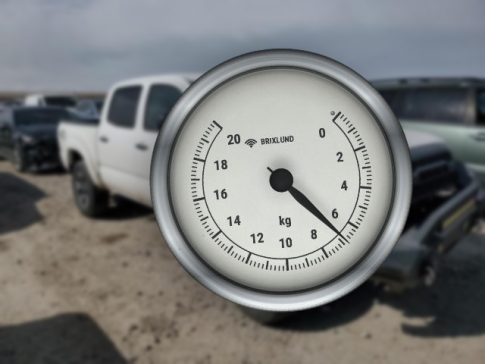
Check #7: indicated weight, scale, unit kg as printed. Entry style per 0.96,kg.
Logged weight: 6.8,kg
